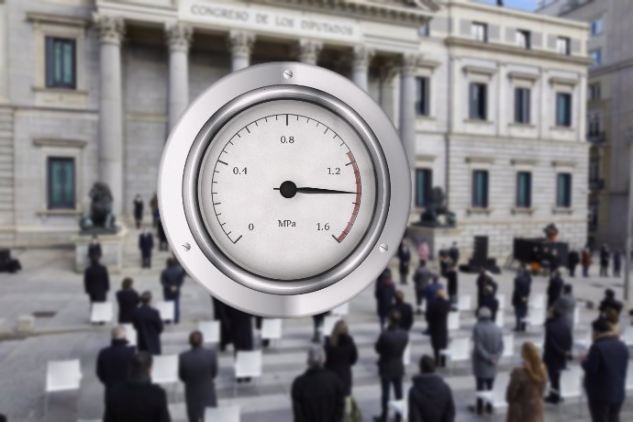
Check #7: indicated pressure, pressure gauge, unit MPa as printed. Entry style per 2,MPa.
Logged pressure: 1.35,MPa
